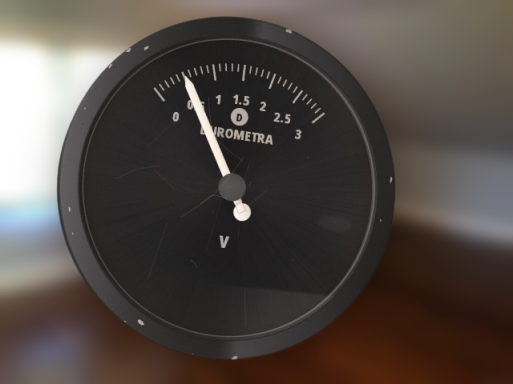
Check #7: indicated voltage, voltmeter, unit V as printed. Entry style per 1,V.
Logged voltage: 0.5,V
